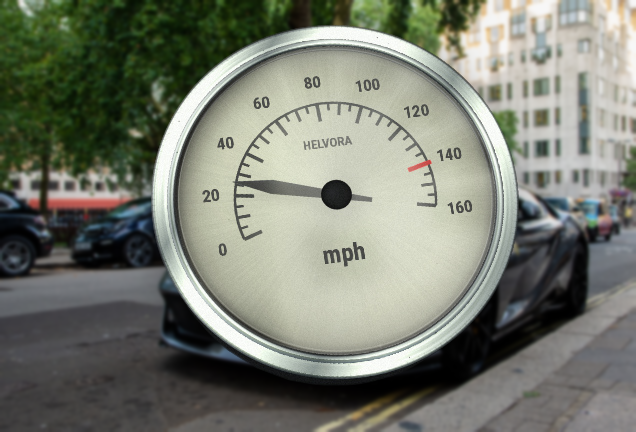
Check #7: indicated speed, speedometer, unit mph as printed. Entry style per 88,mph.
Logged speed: 25,mph
